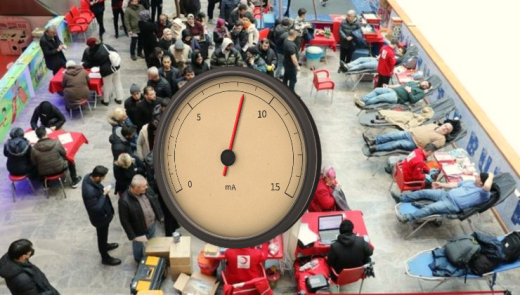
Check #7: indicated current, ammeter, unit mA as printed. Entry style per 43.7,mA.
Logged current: 8.5,mA
